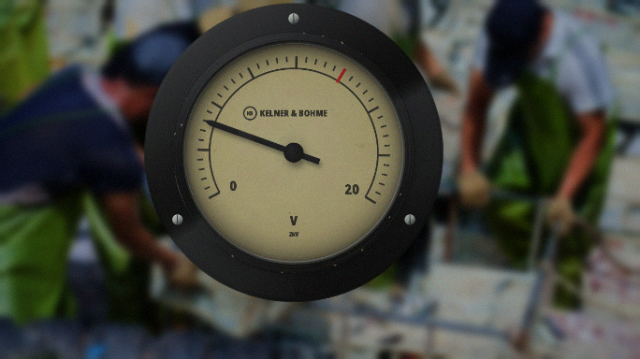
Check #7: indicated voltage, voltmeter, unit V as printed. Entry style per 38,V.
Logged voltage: 4,V
